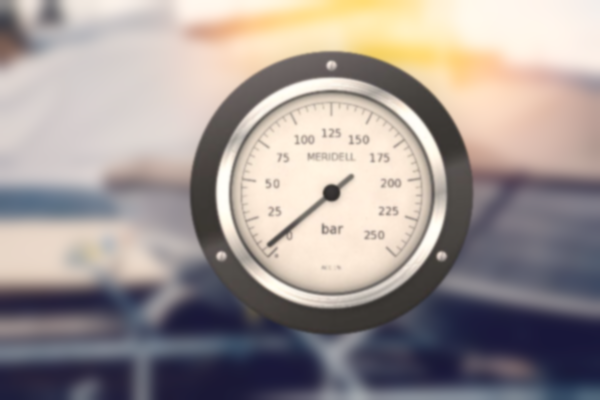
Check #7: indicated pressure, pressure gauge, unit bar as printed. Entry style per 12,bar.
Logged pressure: 5,bar
